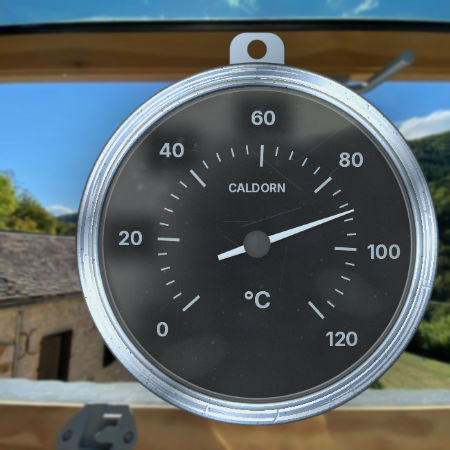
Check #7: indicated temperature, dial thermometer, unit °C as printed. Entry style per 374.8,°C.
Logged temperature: 90,°C
